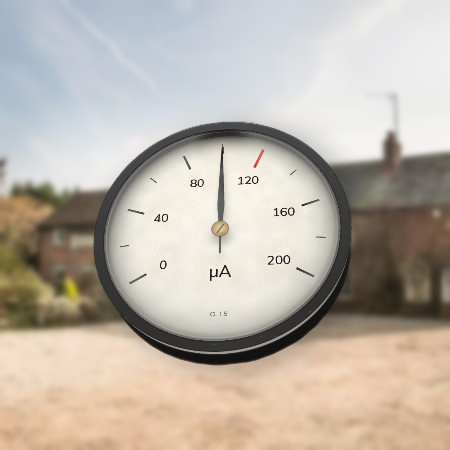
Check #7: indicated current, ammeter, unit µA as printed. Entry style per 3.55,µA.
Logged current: 100,µA
